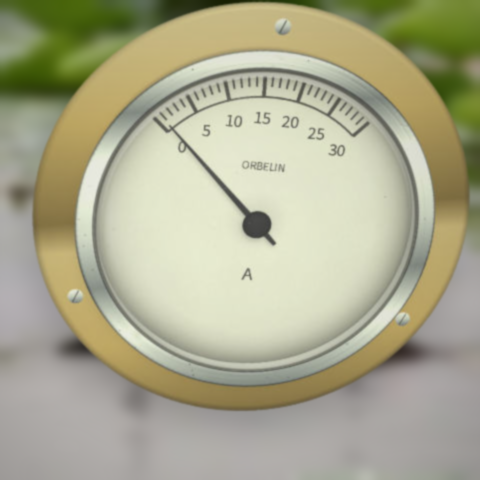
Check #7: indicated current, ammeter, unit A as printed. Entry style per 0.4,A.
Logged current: 1,A
